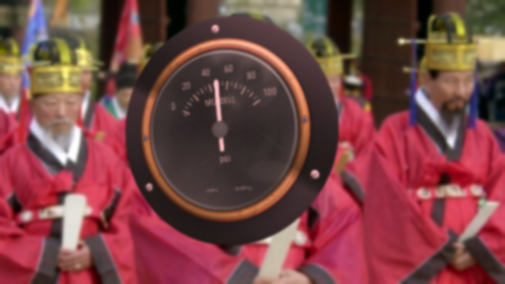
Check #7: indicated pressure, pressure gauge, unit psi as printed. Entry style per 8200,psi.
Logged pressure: 50,psi
